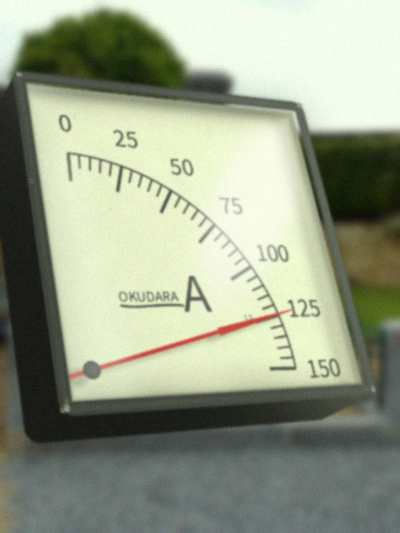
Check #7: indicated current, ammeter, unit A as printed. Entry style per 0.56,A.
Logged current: 125,A
